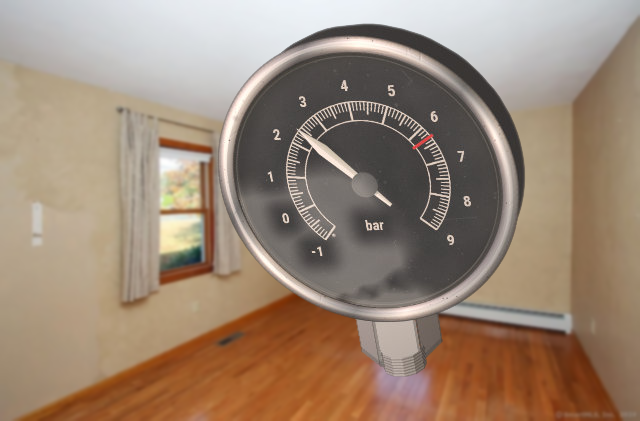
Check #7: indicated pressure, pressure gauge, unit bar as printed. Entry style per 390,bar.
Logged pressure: 2.5,bar
